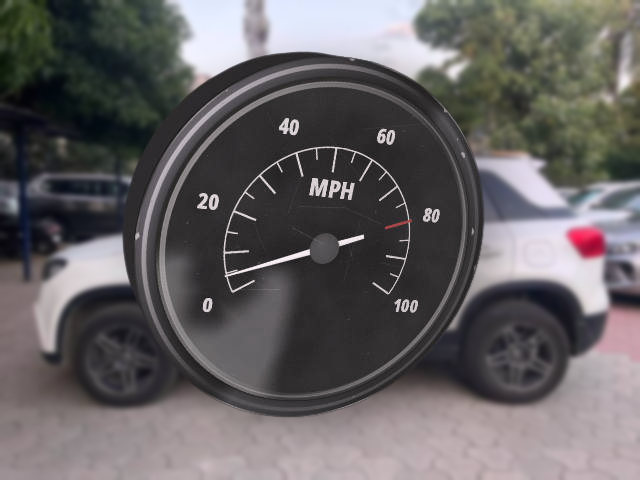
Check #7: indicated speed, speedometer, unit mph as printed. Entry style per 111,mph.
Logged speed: 5,mph
